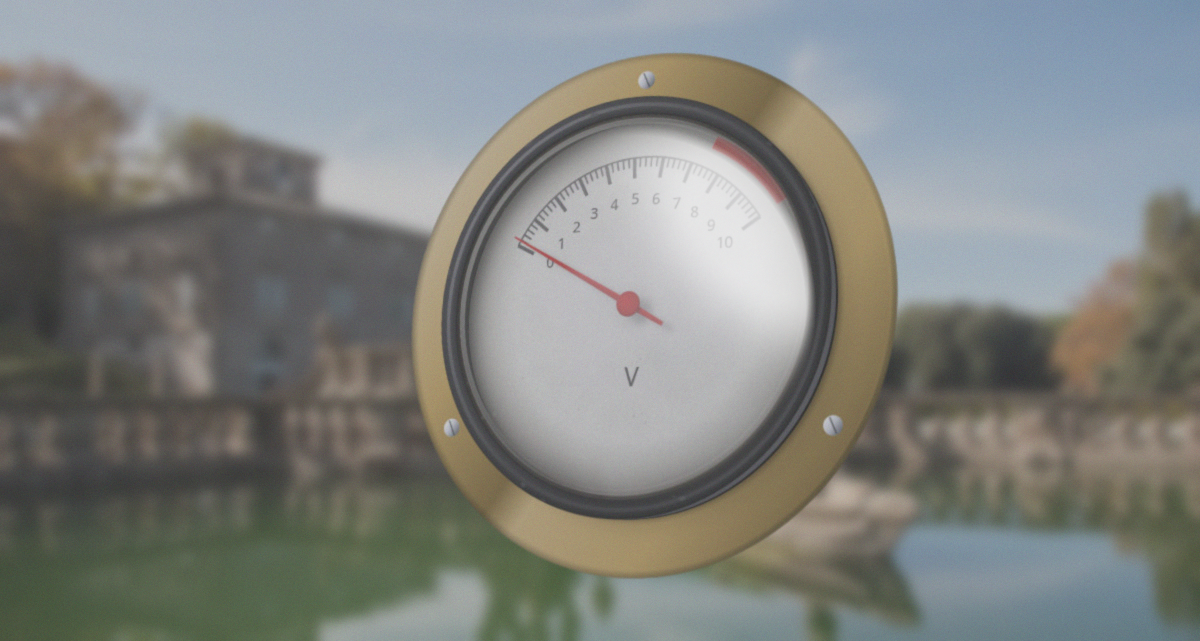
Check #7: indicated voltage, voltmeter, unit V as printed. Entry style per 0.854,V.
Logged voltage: 0.2,V
